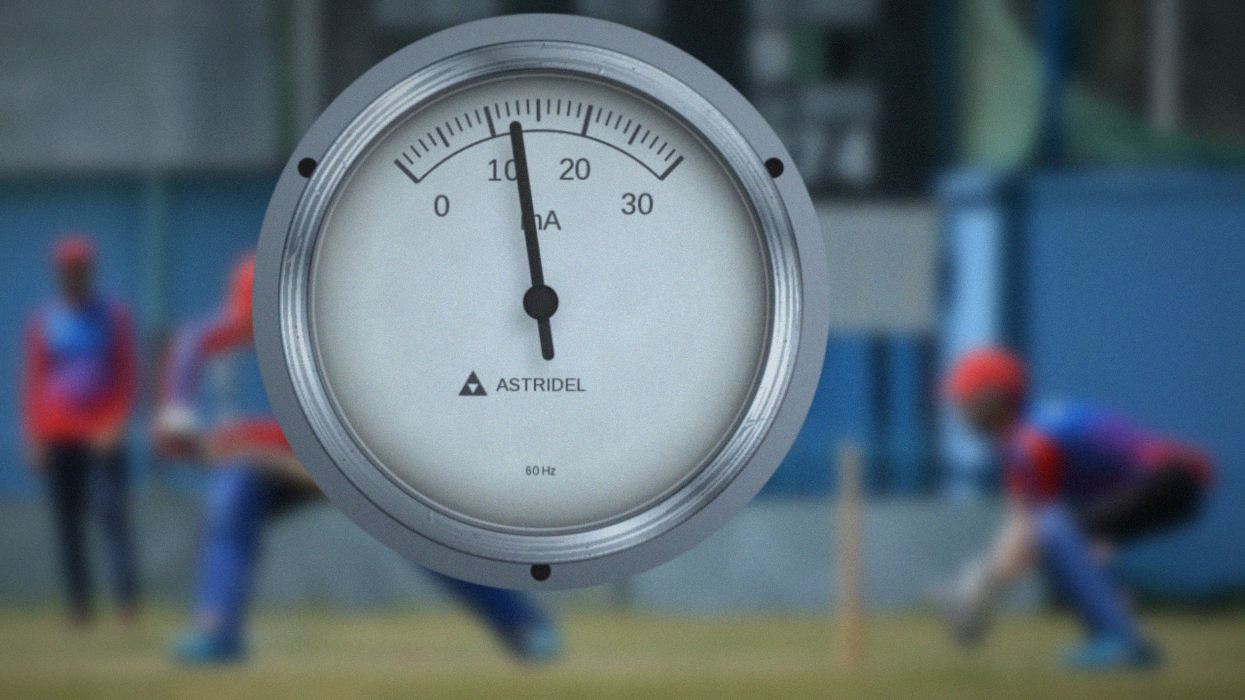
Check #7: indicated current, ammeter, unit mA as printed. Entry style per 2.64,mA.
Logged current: 12.5,mA
